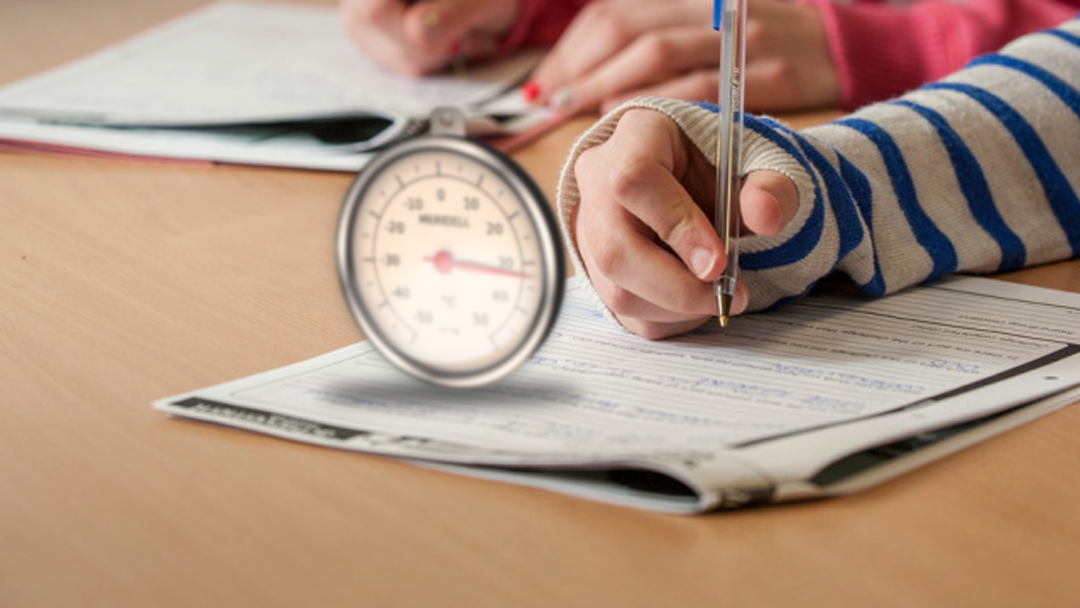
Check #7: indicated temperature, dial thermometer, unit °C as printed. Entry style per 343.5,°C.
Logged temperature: 32.5,°C
